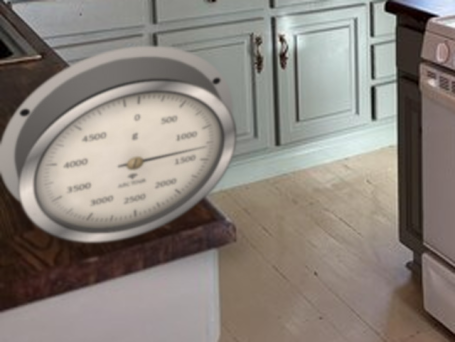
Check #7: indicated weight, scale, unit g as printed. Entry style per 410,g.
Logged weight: 1250,g
